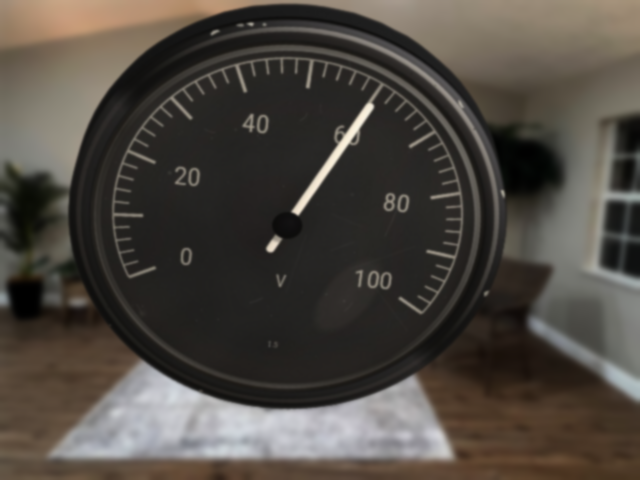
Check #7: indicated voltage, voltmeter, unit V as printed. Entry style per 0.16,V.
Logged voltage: 60,V
